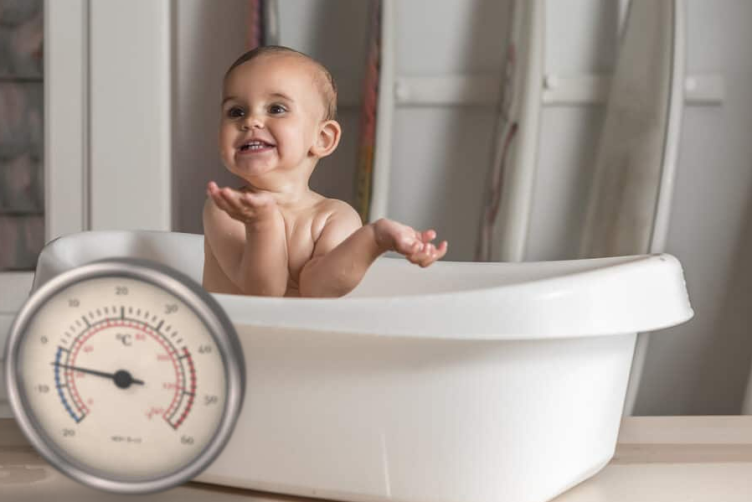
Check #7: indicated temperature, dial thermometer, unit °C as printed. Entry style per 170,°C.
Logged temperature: -4,°C
